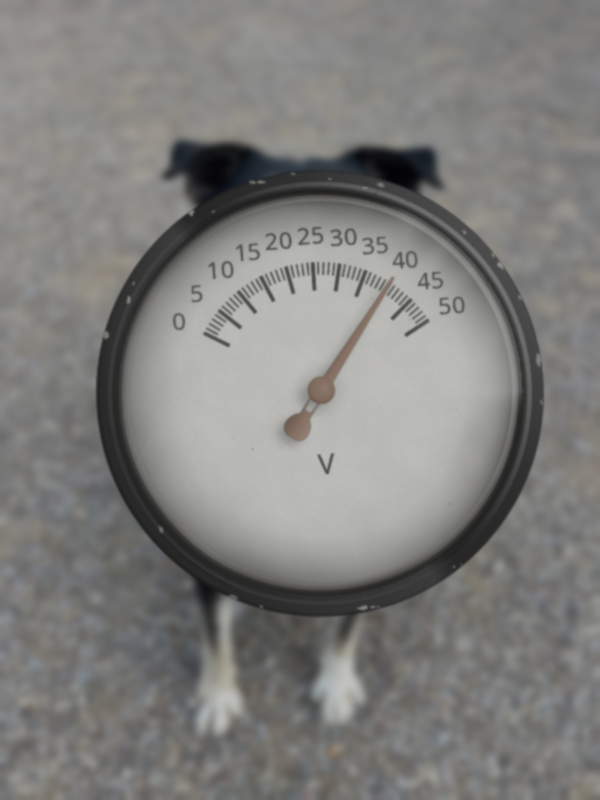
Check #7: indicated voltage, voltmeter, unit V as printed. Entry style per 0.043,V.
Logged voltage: 40,V
